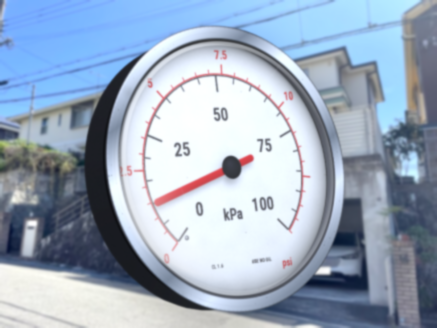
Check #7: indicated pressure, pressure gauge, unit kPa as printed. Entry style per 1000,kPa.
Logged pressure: 10,kPa
